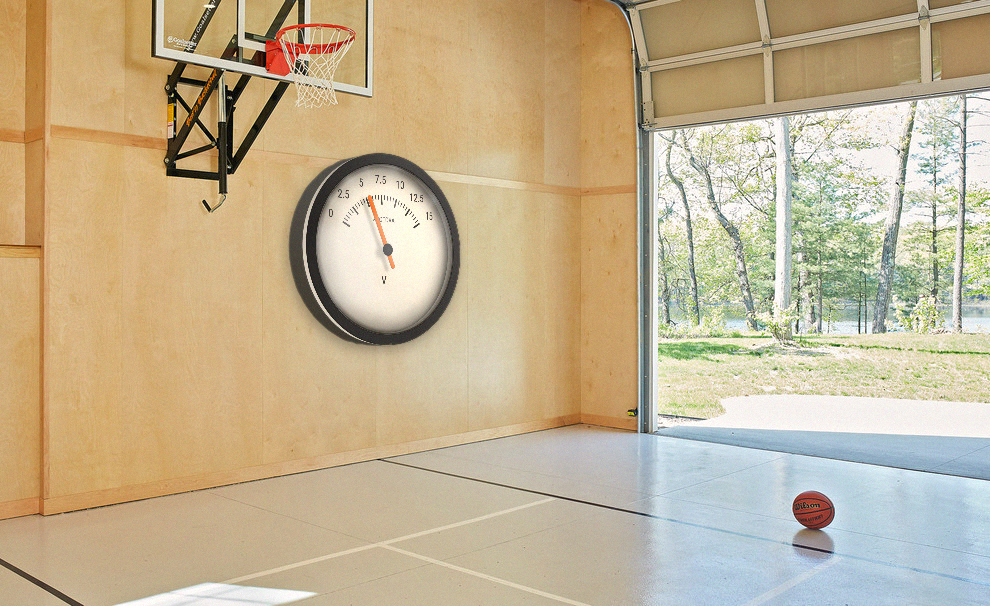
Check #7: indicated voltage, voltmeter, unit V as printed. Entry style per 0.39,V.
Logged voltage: 5,V
